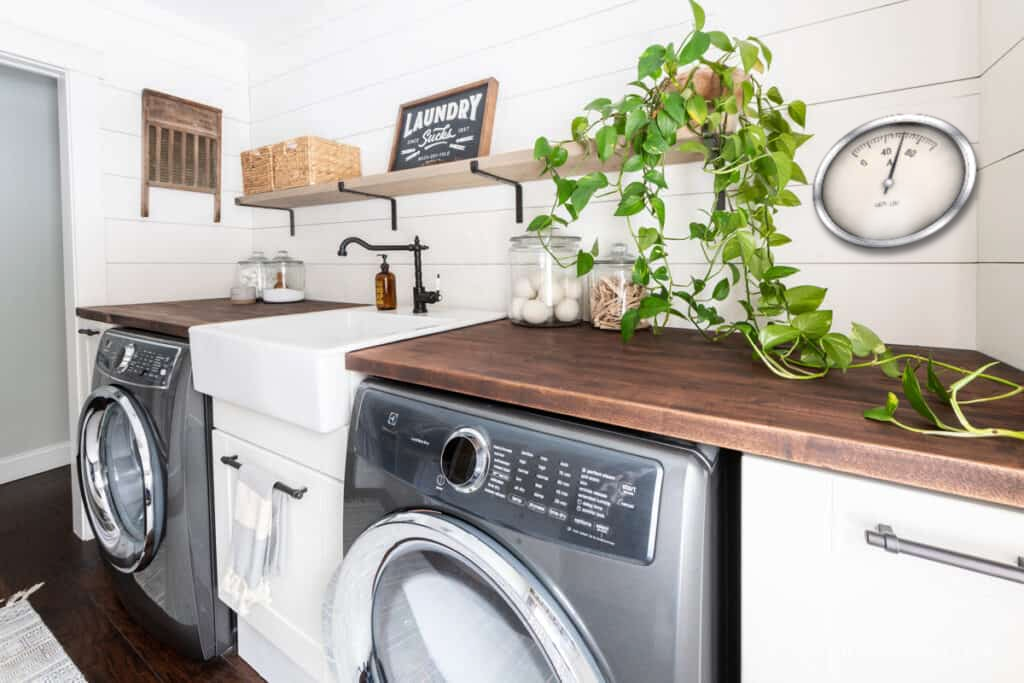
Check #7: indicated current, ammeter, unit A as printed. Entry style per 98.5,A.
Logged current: 60,A
